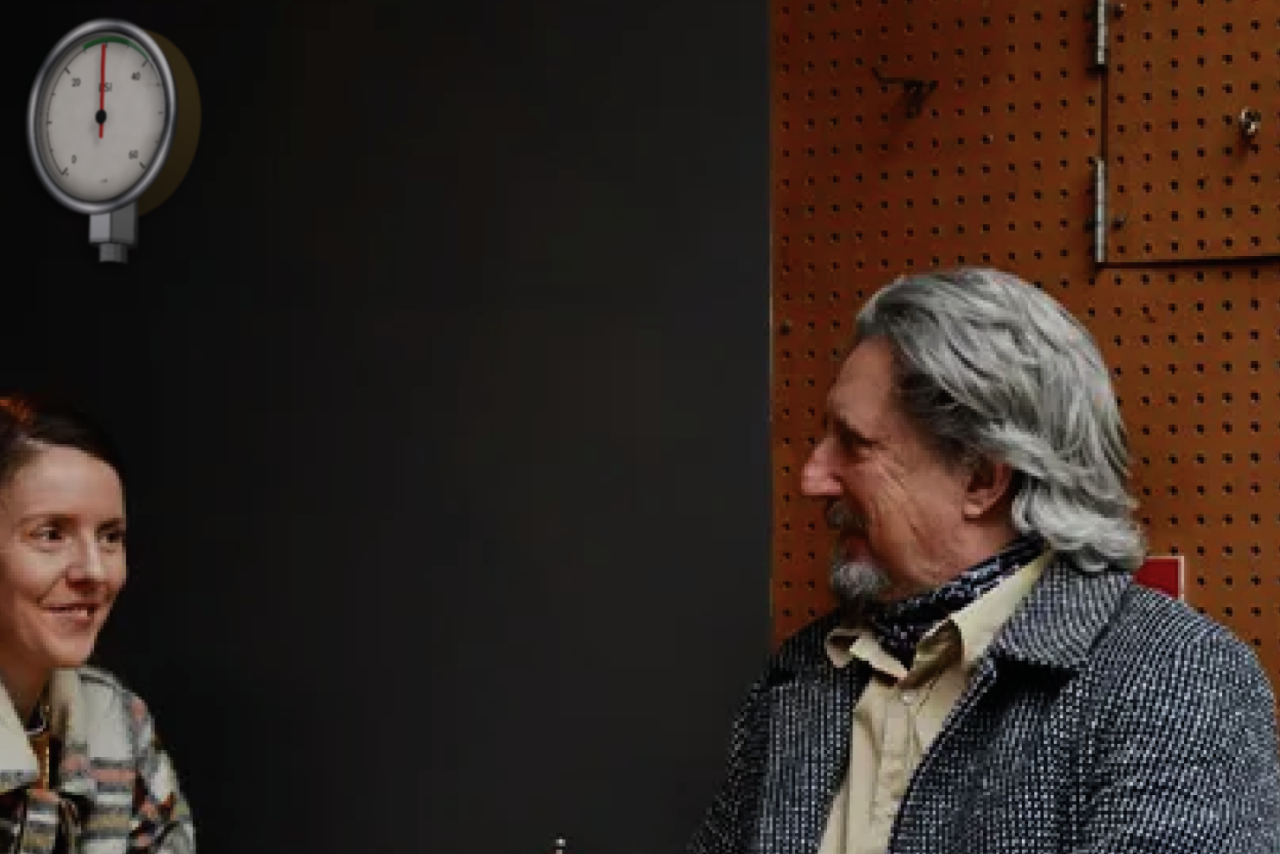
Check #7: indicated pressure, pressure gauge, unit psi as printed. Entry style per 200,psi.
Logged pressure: 30,psi
